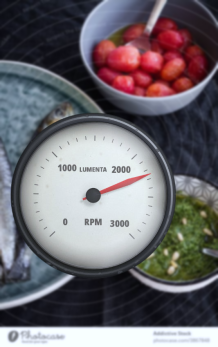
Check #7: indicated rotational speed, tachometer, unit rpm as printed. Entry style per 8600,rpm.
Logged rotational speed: 2250,rpm
